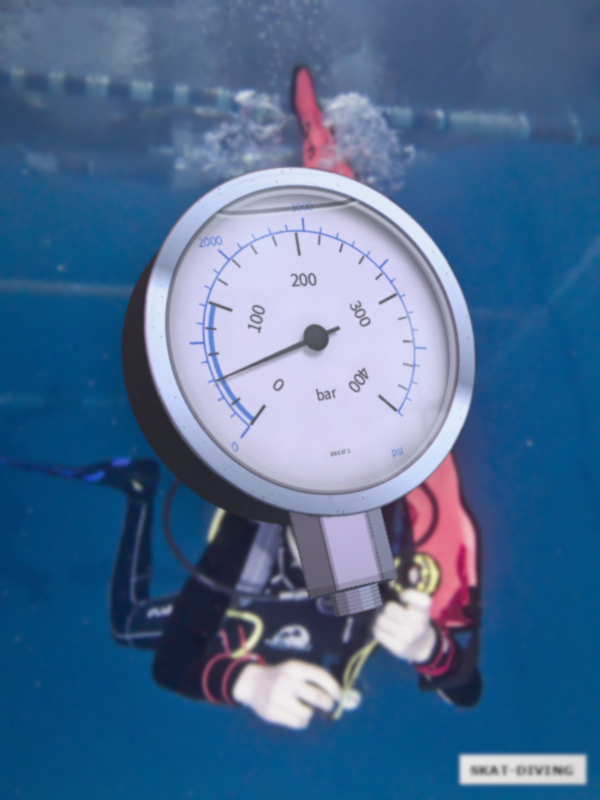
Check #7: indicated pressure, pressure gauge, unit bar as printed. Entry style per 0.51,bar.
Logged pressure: 40,bar
